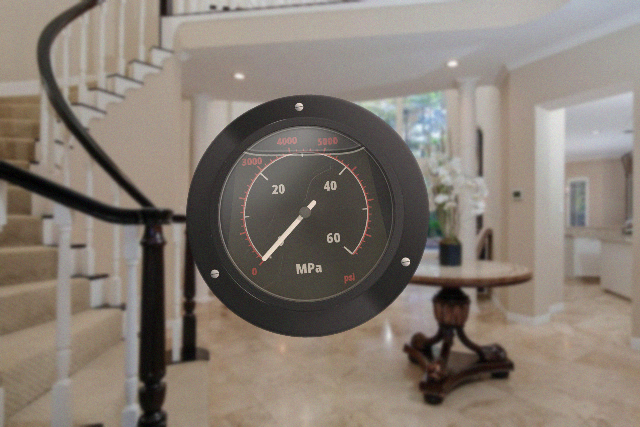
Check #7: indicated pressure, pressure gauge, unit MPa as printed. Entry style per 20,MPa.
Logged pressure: 0,MPa
